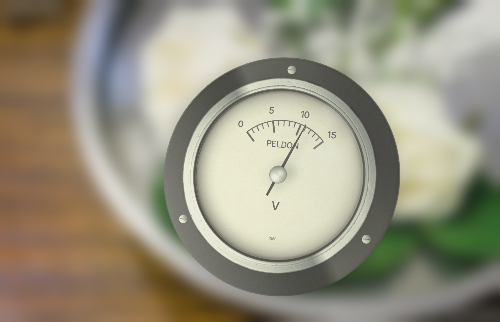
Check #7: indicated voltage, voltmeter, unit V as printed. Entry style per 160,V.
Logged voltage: 11,V
